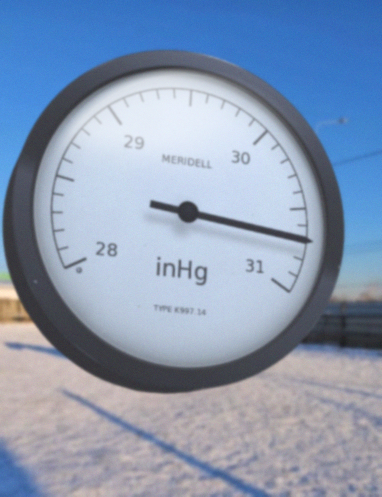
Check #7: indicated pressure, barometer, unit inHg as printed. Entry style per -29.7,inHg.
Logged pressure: 30.7,inHg
